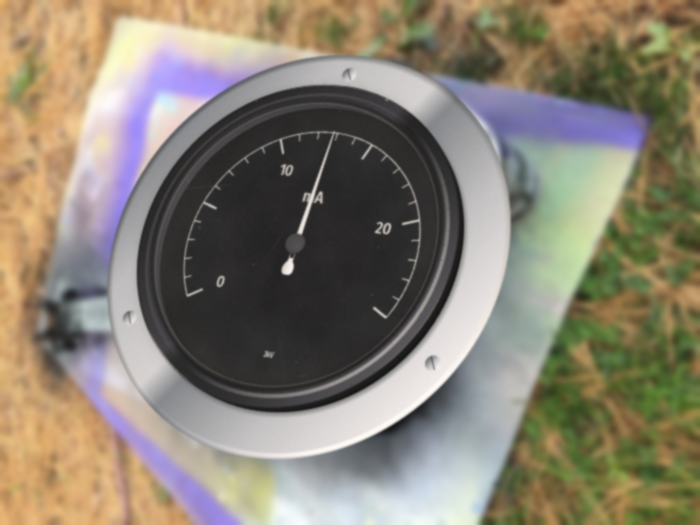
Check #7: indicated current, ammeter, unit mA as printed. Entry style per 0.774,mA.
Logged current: 13,mA
